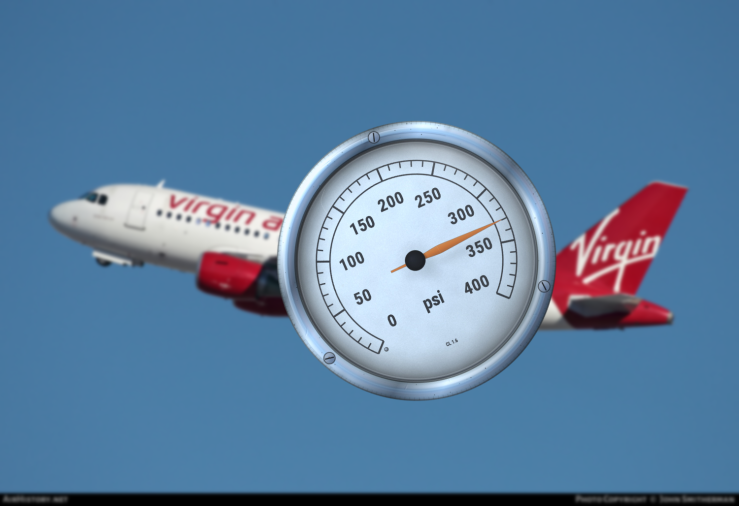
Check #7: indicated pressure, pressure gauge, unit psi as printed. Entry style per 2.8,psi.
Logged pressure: 330,psi
